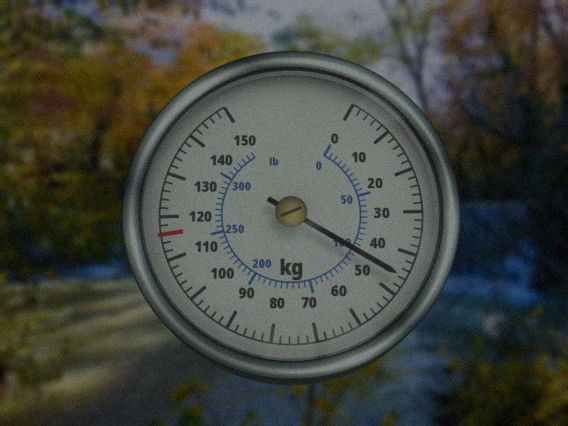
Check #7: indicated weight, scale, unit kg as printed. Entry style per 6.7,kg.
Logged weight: 46,kg
